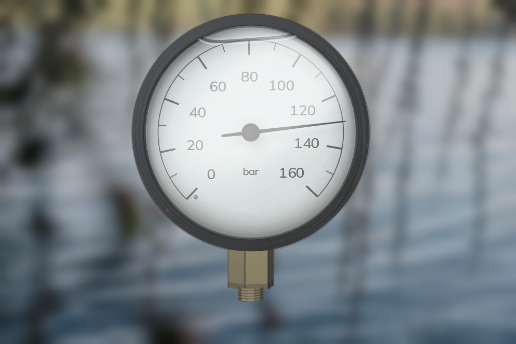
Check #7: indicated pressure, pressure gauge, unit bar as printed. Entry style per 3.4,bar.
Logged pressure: 130,bar
